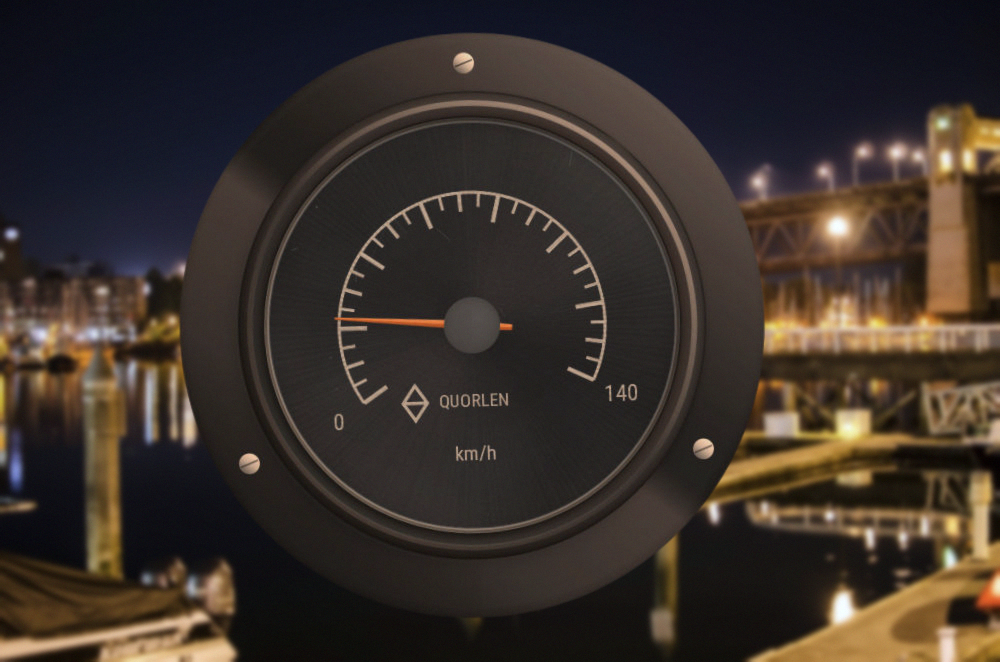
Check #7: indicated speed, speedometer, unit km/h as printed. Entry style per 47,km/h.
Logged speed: 22.5,km/h
